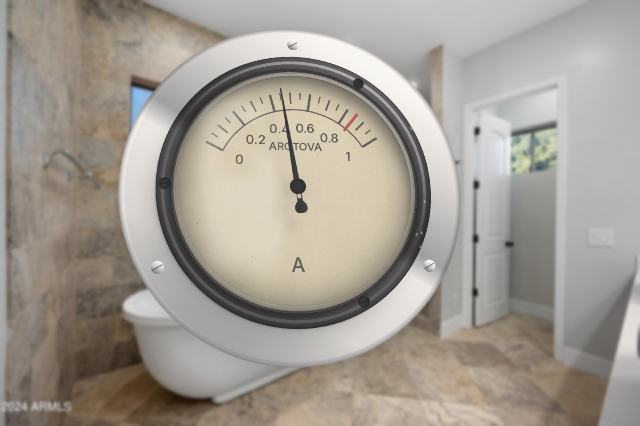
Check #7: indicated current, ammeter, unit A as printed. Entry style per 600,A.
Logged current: 0.45,A
